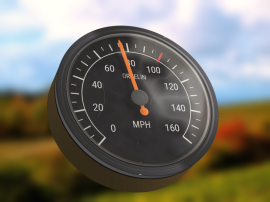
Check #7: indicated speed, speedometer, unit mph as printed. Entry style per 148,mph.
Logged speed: 75,mph
